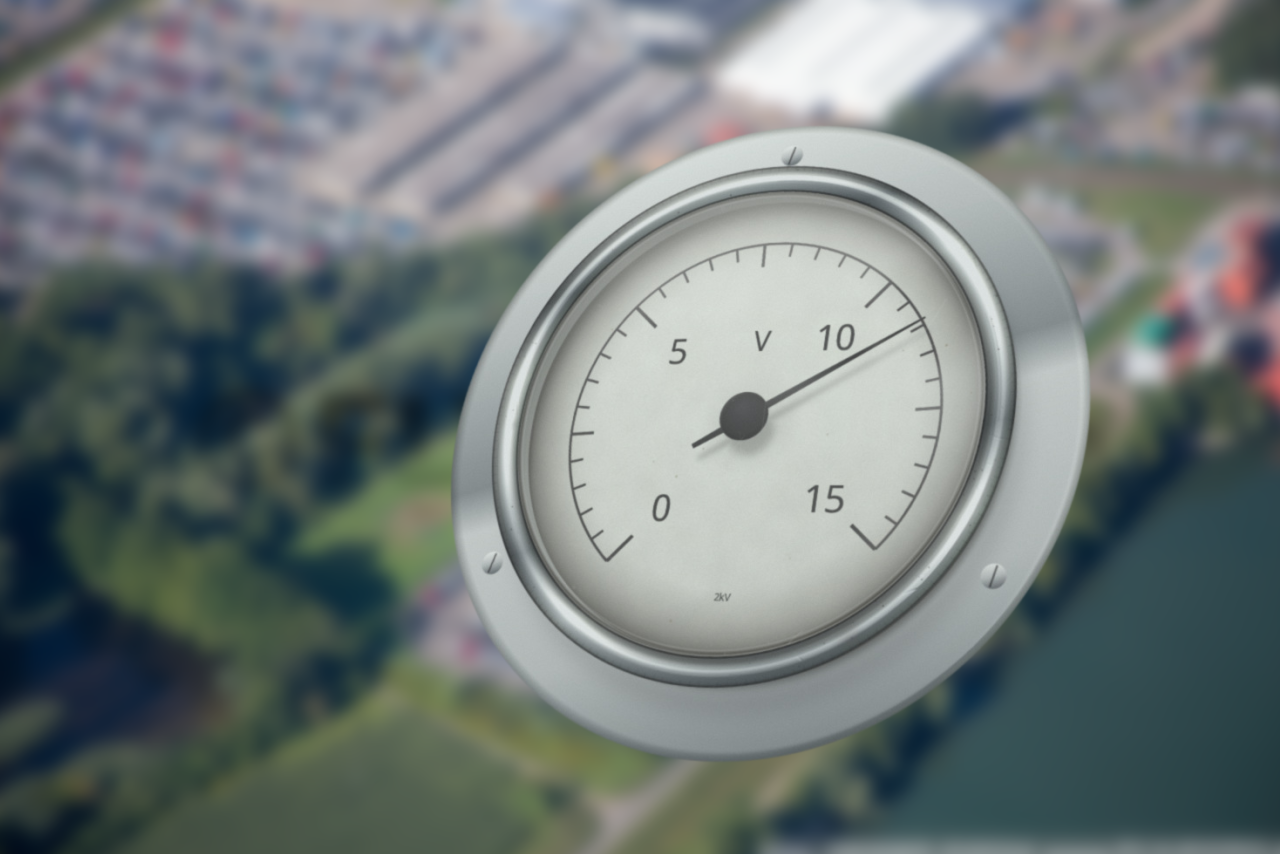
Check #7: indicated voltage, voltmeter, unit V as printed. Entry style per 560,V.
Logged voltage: 11,V
